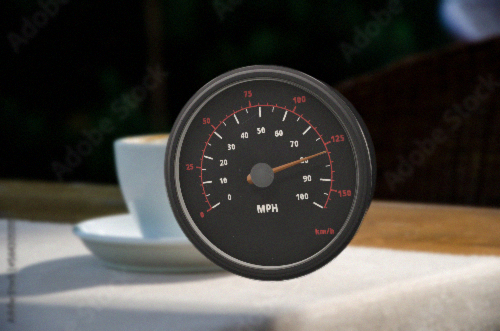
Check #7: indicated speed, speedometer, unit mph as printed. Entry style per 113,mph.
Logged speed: 80,mph
